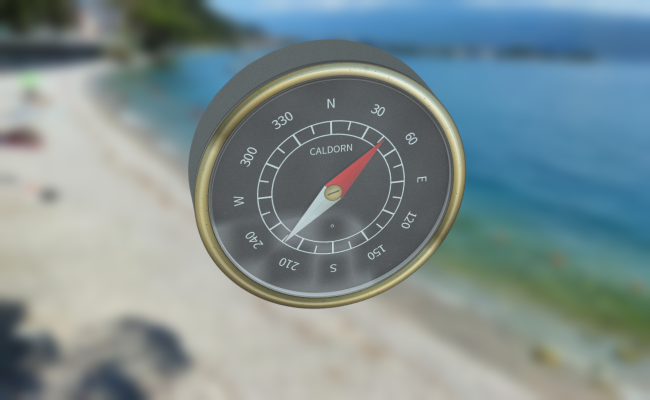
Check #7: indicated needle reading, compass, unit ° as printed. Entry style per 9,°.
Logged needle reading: 45,°
